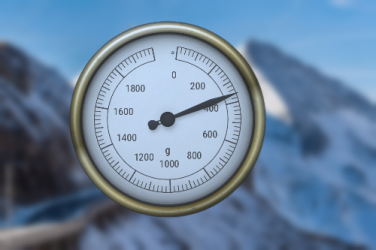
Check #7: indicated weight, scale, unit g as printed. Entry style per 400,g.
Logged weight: 360,g
